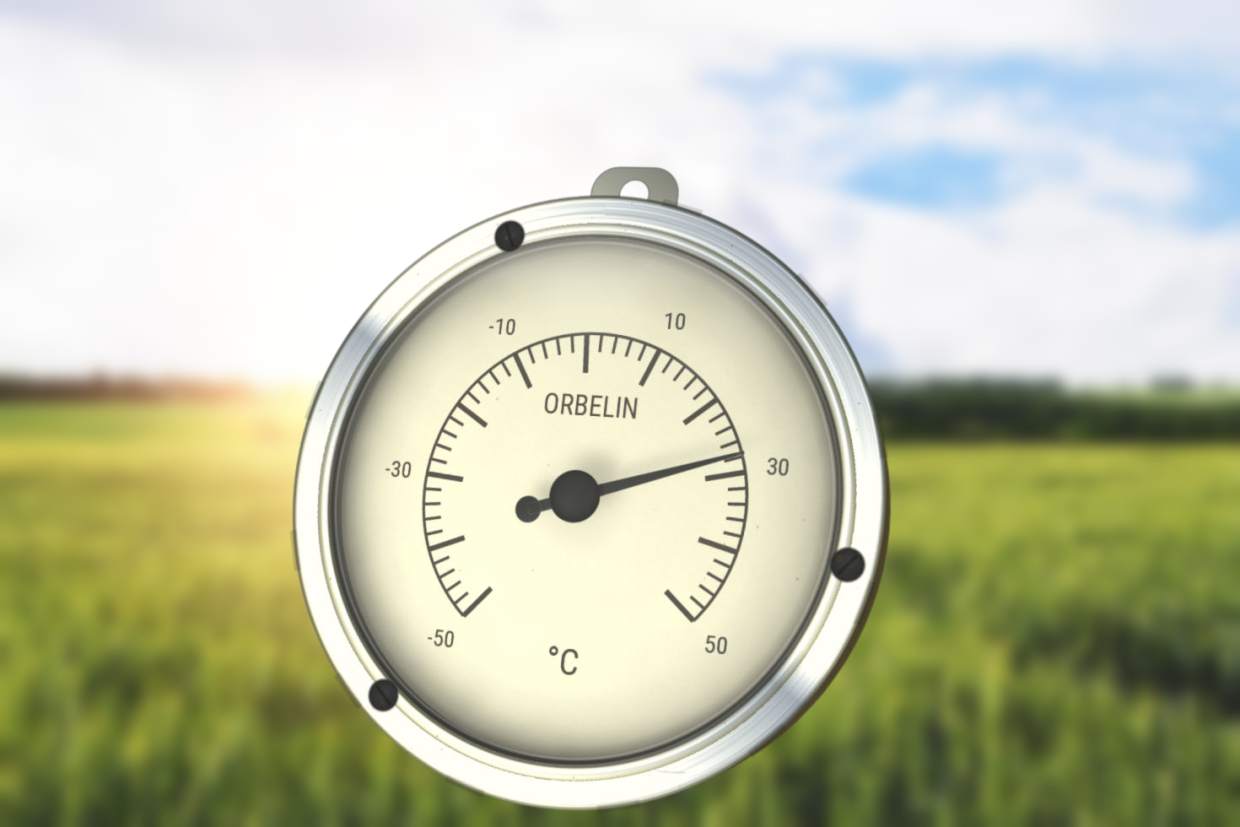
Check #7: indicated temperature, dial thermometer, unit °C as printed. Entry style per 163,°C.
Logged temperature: 28,°C
